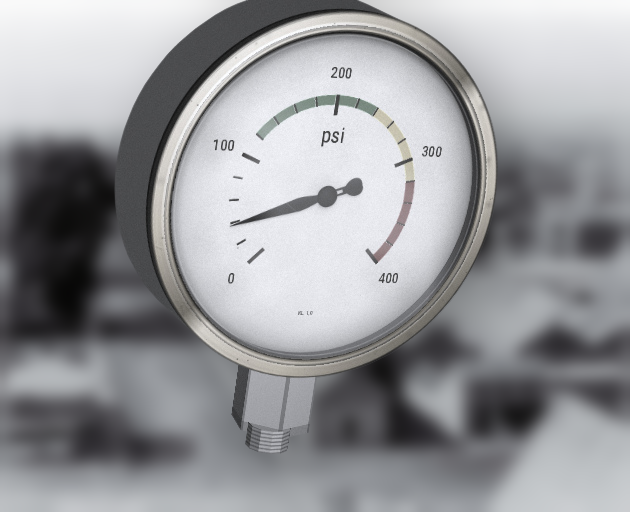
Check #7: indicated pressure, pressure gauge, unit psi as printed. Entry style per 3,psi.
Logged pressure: 40,psi
